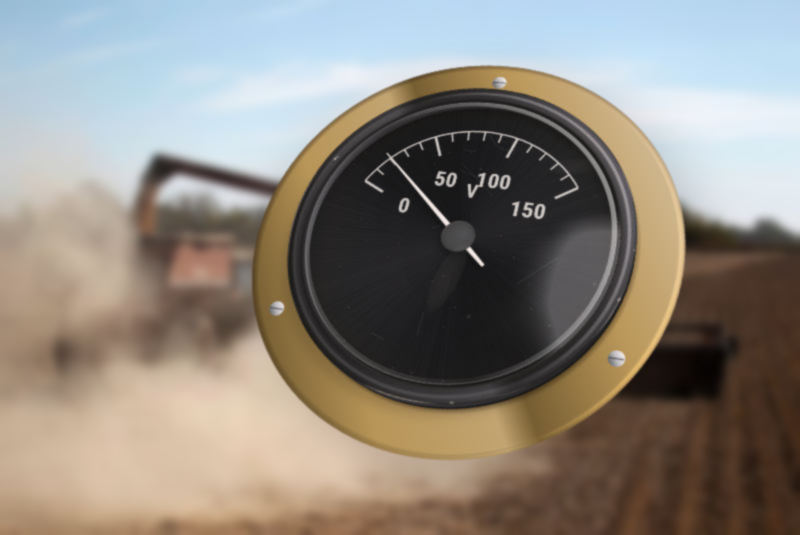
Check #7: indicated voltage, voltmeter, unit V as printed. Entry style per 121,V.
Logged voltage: 20,V
